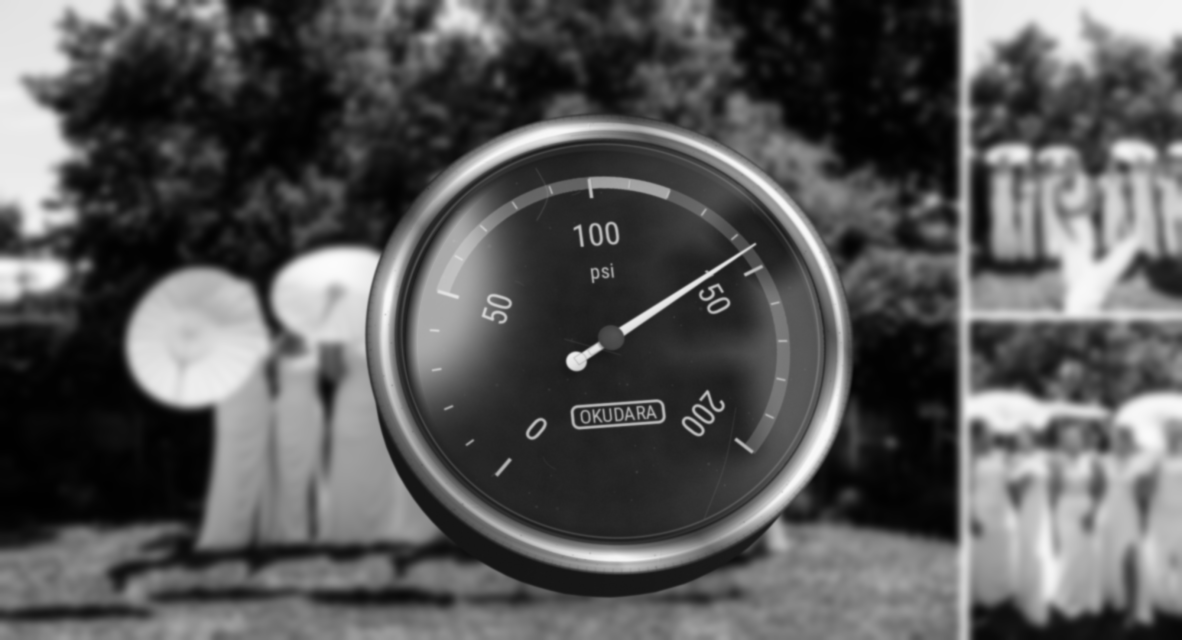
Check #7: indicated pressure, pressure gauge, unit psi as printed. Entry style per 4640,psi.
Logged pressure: 145,psi
